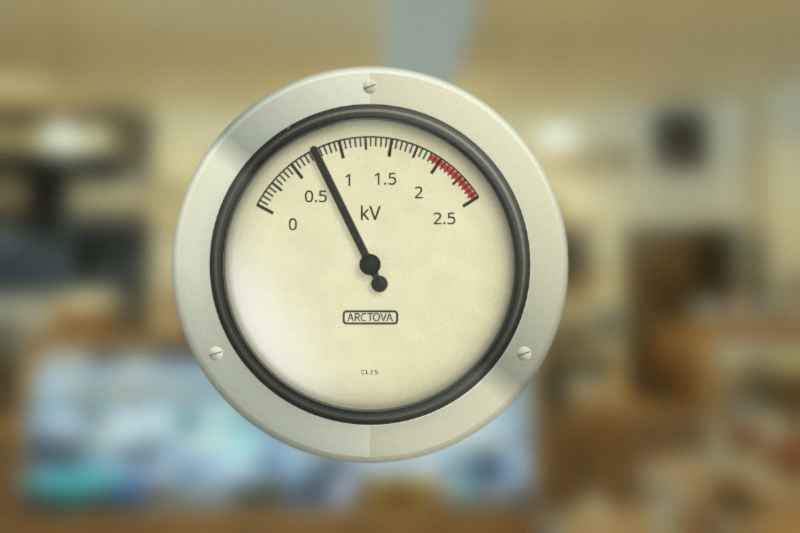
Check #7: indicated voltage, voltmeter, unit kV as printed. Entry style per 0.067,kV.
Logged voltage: 0.75,kV
